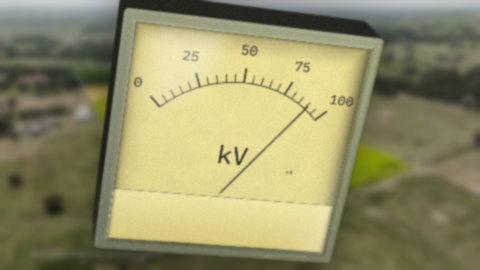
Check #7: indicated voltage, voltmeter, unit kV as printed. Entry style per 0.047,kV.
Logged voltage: 90,kV
